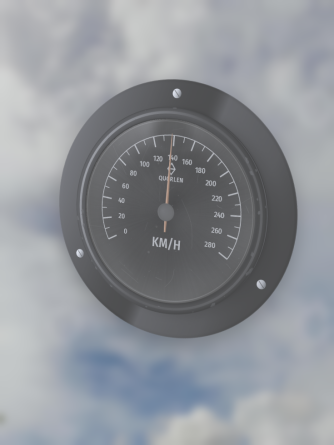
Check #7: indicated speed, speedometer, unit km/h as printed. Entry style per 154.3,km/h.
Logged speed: 140,km/h
